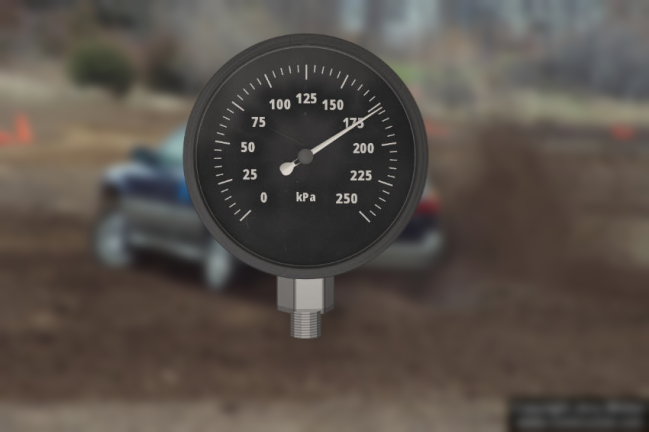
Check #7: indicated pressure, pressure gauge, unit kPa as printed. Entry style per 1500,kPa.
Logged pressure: 177.5,kPa
